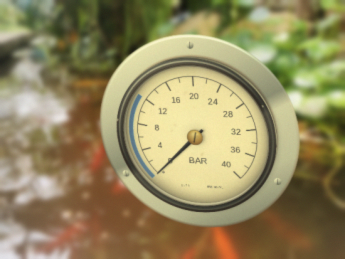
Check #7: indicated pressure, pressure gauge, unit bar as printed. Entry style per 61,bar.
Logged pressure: 0,bar
